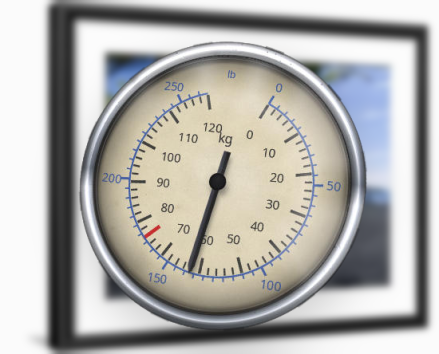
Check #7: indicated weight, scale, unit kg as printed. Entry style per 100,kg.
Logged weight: 62,kg
